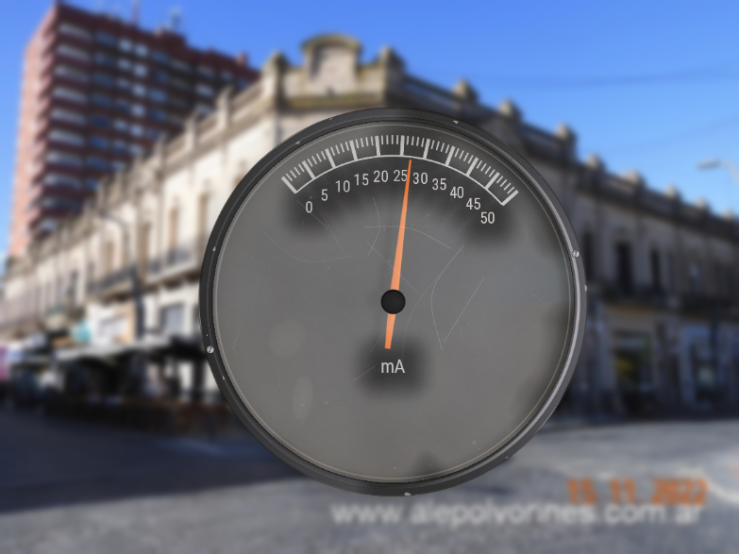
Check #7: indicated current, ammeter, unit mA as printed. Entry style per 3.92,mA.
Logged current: 27,mA
